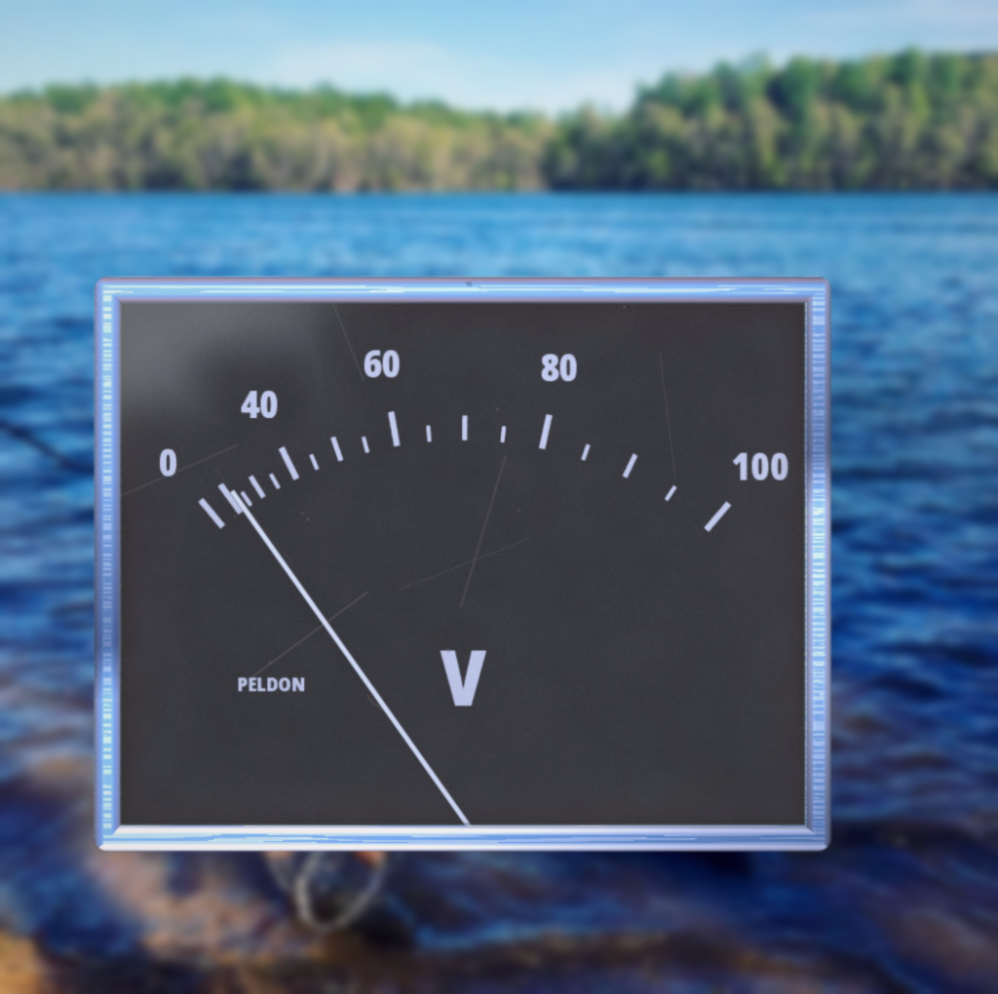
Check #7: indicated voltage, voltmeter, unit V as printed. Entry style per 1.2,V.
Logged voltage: 22.5,V
